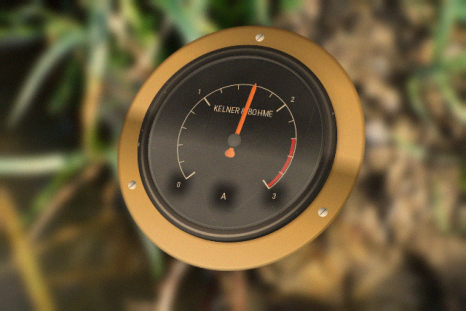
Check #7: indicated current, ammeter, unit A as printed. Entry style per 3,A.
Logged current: 1.6,A
